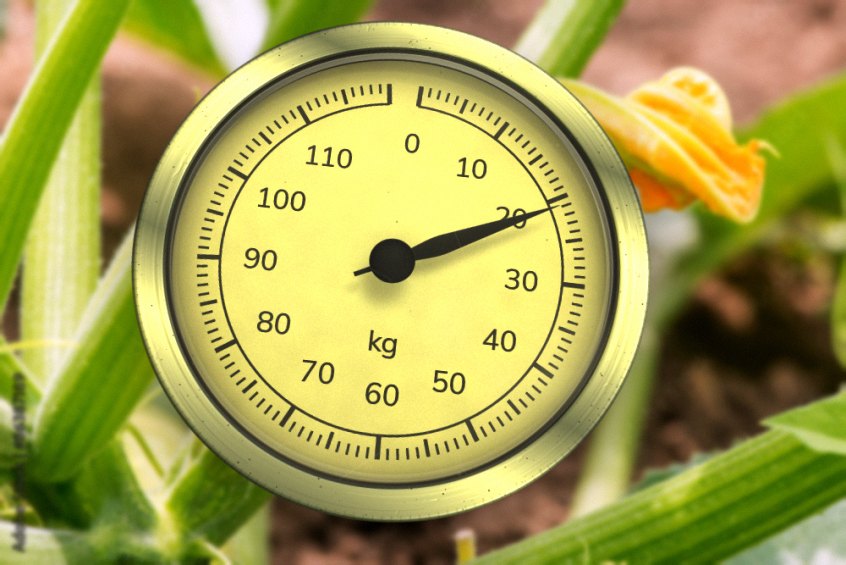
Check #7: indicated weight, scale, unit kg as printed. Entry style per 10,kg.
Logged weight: 21,kg
